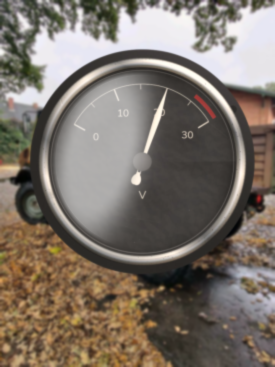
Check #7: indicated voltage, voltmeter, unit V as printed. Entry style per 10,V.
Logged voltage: 20,V
